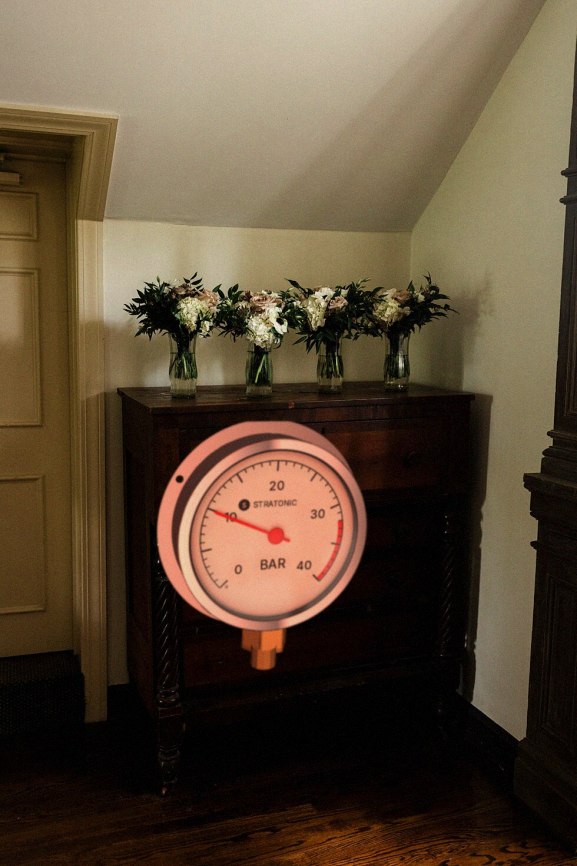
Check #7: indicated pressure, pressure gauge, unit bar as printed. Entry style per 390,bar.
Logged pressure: 10,bar
